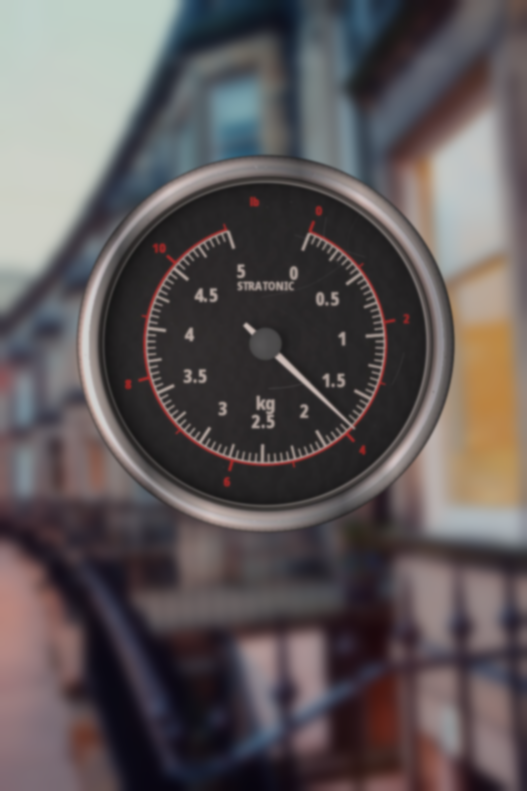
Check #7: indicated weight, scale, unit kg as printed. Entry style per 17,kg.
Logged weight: 1.75,kg
